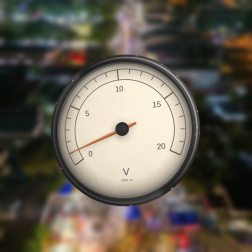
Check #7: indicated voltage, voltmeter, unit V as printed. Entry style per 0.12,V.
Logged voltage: 1,V
